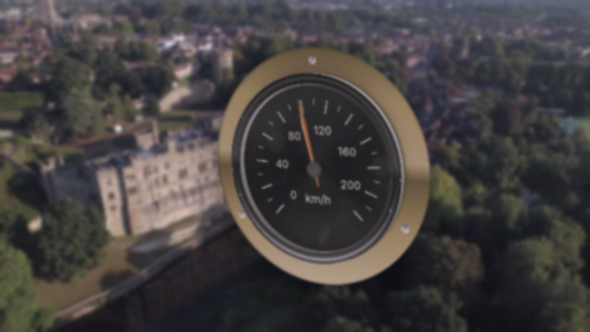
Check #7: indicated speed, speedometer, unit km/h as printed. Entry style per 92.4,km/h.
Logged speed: 100,km/h
